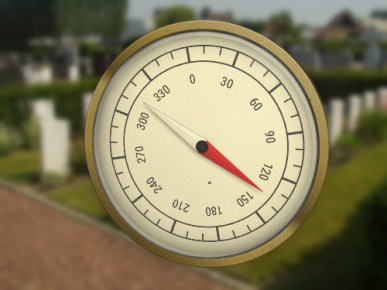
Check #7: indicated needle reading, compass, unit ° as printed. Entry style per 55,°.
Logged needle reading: 135,°
